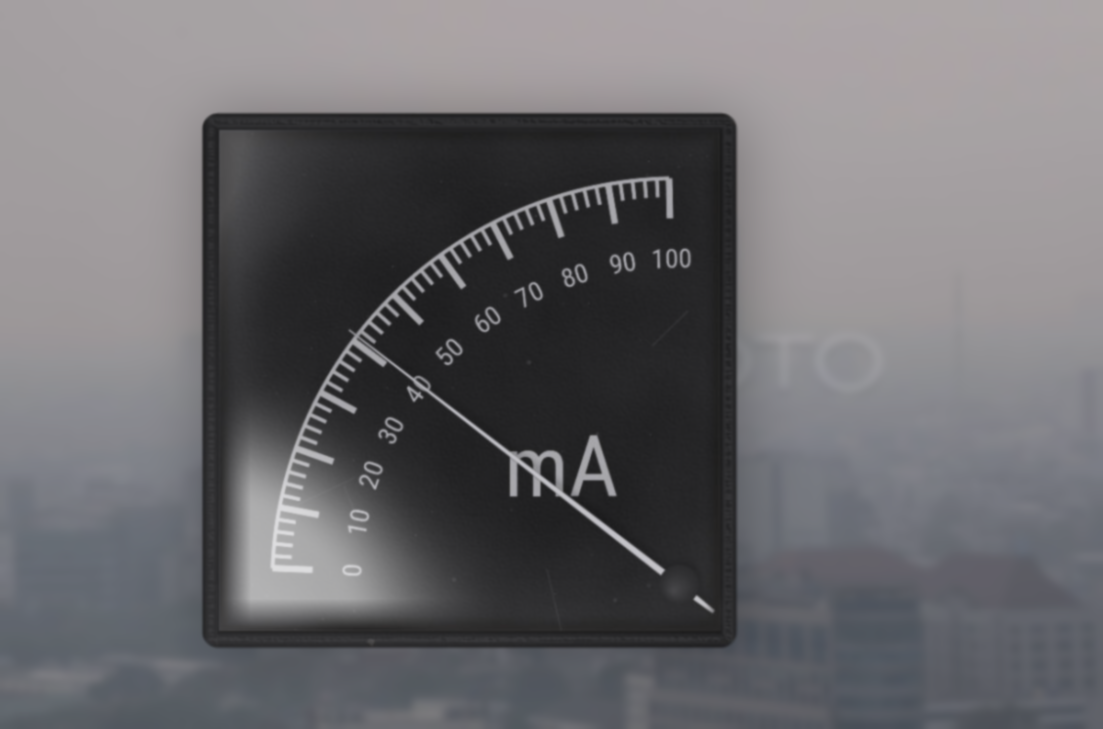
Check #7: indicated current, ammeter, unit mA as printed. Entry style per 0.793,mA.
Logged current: 41,mA
